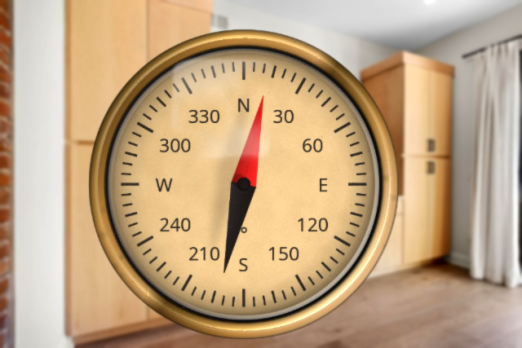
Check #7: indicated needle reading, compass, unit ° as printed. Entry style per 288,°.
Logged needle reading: 12.5,°
